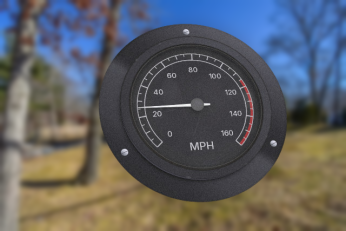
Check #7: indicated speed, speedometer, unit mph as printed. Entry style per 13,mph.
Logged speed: 25,mph
